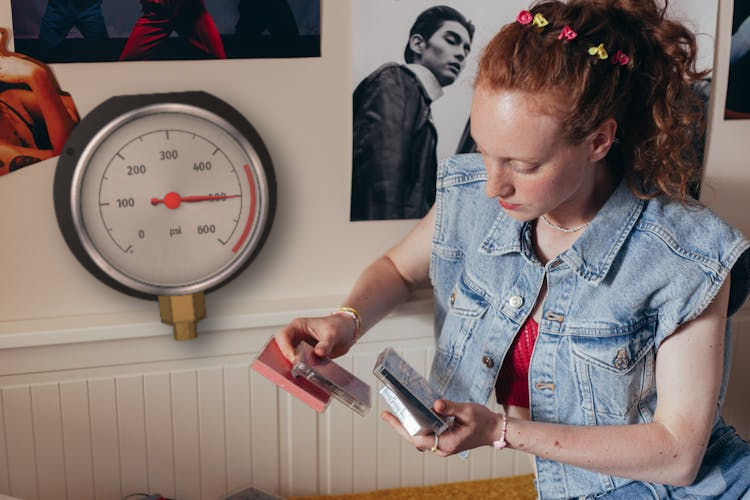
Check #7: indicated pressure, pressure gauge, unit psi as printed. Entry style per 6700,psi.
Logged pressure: 500,psi
